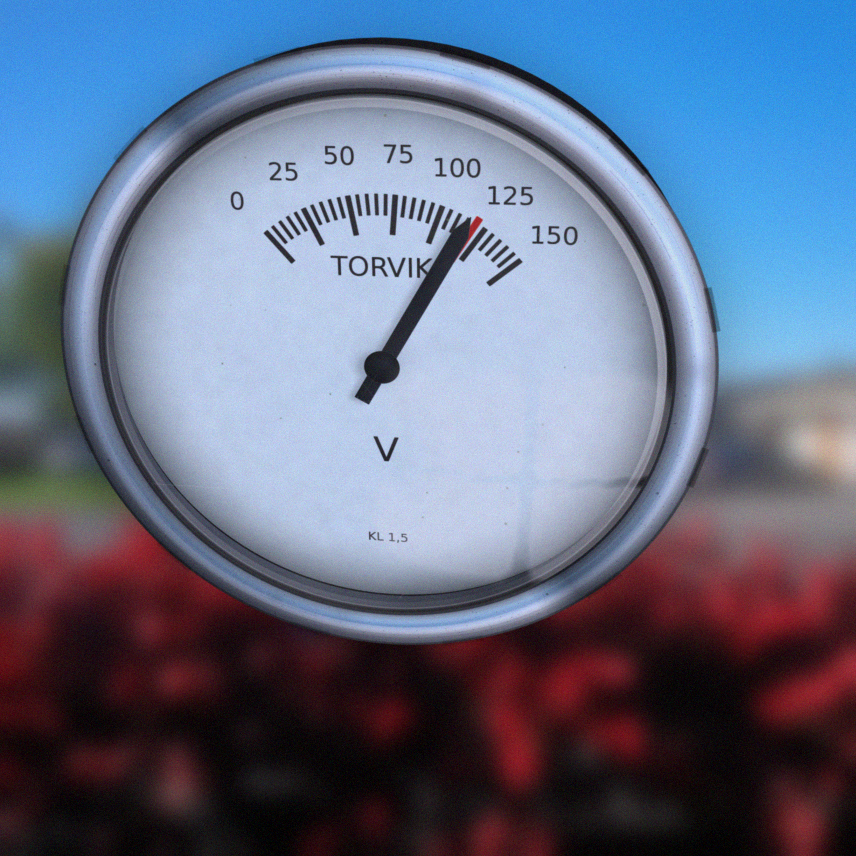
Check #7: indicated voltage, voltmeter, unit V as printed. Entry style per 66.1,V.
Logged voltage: 115,V
